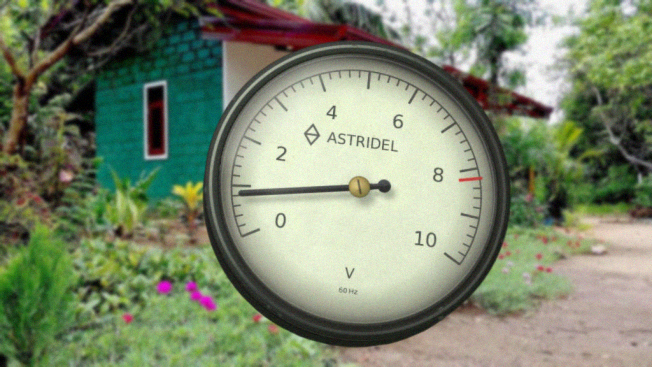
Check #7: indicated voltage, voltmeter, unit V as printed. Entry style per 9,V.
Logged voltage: 0.8,V
